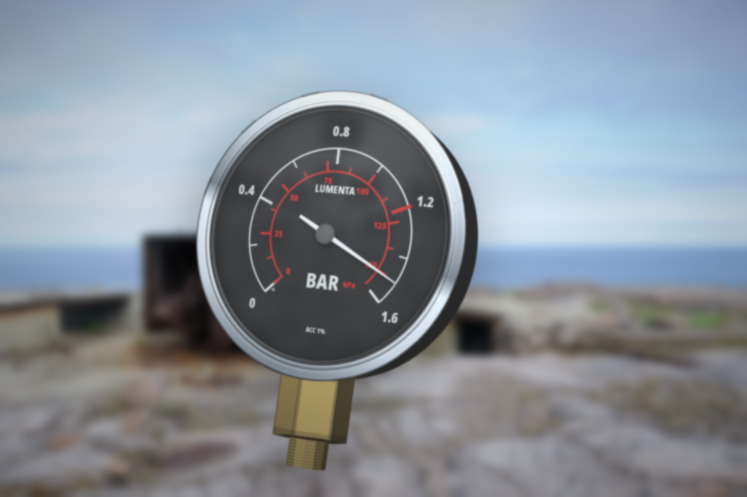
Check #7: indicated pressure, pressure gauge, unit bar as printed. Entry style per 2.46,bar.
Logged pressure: 1.5,bar
